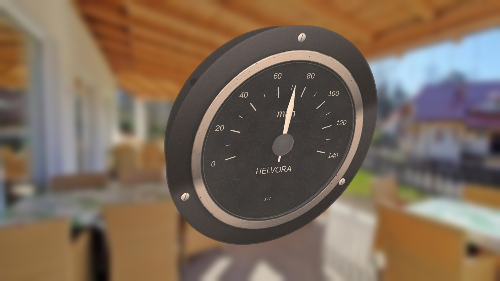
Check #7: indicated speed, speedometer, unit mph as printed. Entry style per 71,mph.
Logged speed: 70,mph
